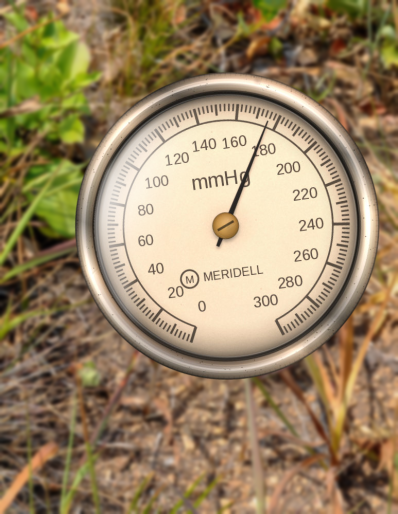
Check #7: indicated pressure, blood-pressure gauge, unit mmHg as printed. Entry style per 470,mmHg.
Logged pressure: 176,mmHg
